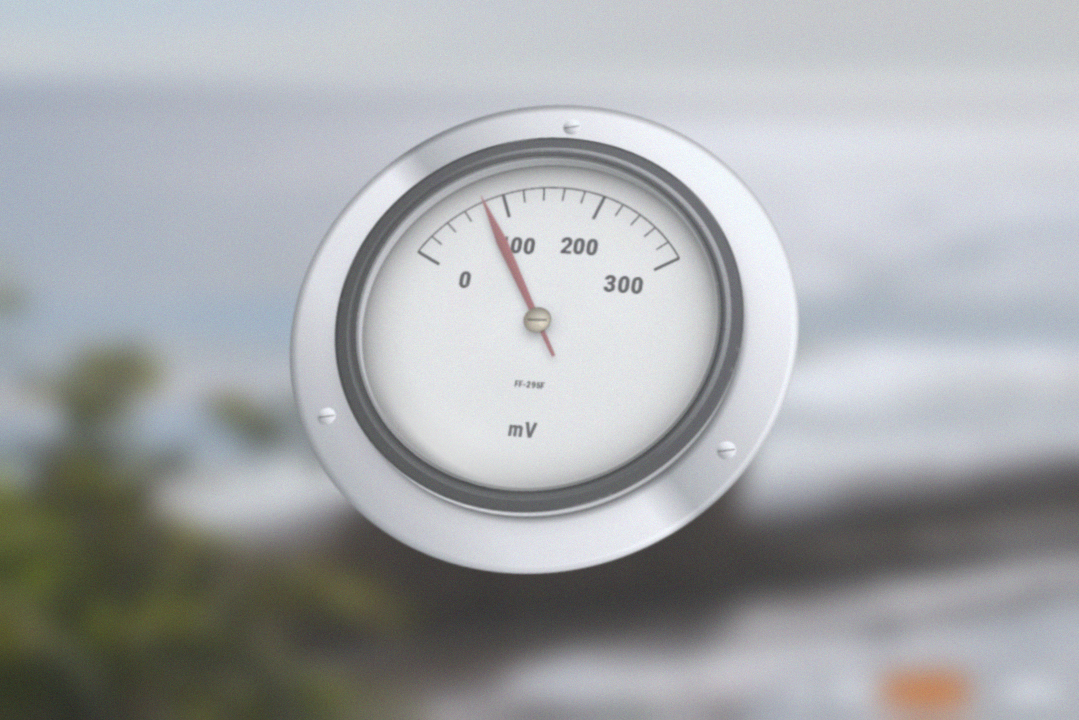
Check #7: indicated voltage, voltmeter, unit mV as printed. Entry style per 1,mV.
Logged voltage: 80,mV
